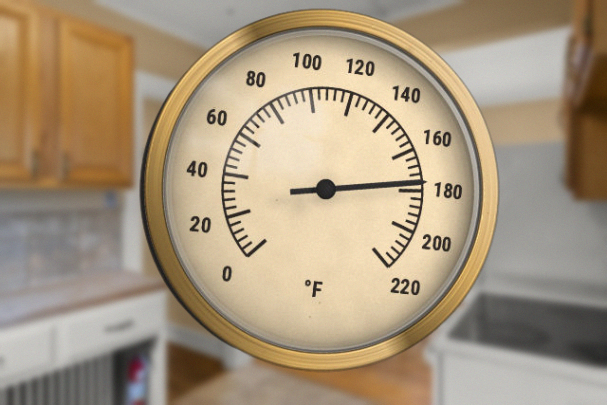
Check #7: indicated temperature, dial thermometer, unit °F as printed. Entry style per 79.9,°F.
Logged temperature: 176,°F
